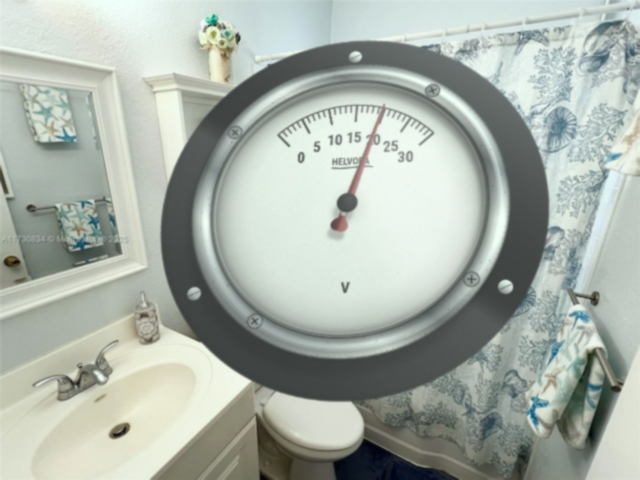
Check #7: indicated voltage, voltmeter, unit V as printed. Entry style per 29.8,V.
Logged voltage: 20,V
